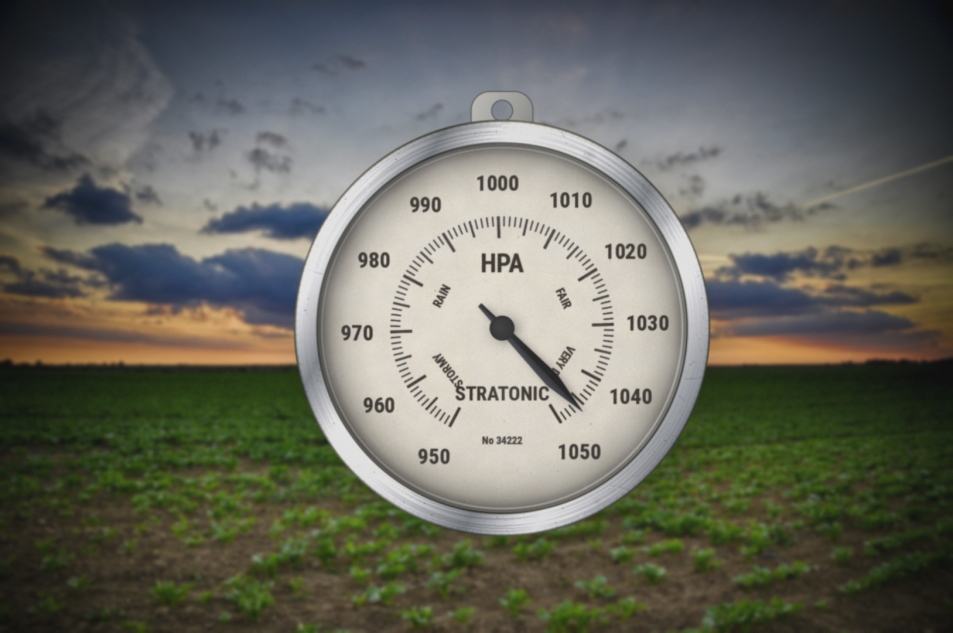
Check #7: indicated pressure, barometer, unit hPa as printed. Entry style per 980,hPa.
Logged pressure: 1046,hPa
